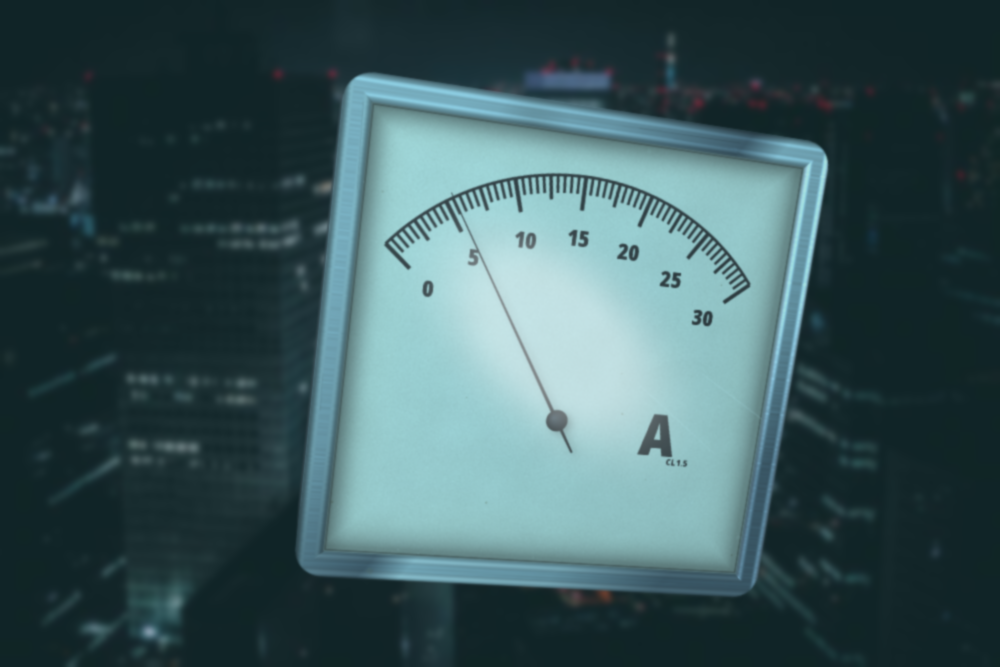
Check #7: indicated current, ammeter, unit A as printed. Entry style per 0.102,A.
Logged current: 5.5,A
